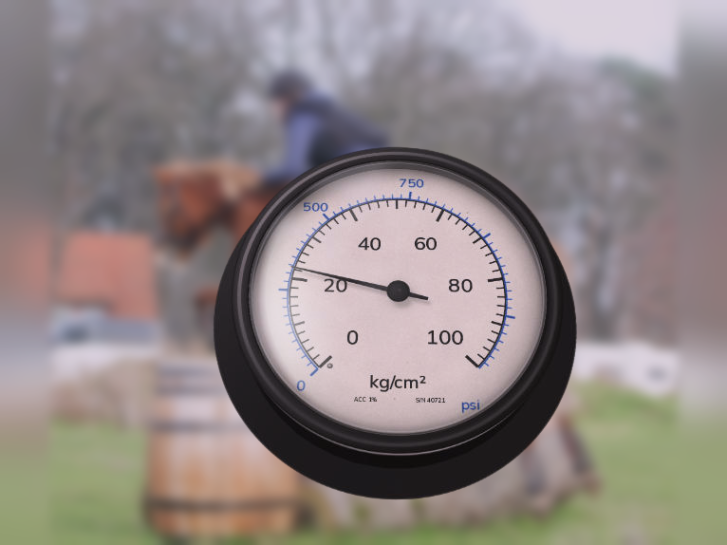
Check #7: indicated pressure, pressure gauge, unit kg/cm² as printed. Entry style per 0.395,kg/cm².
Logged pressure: 22,kg/cm²
